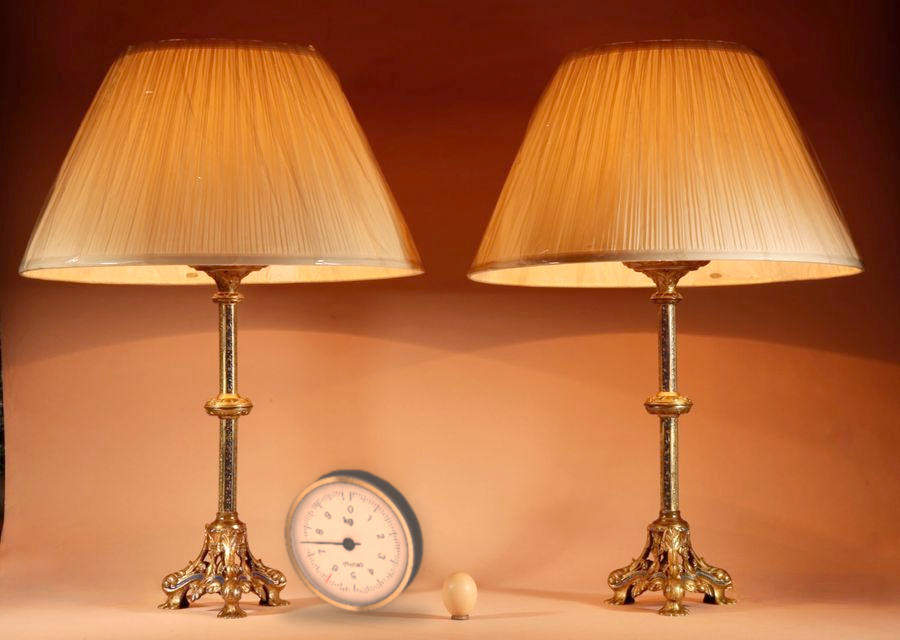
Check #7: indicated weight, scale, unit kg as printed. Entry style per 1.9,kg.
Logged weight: 7.5,kg
